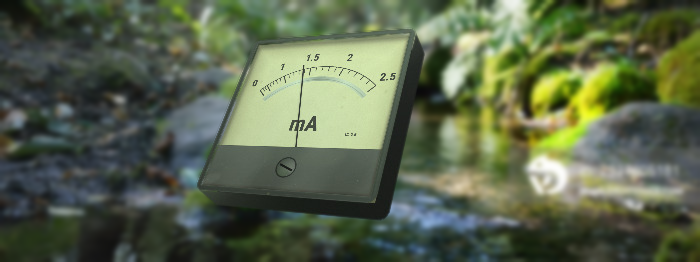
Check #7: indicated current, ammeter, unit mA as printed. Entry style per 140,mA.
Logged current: 1.4,mA
